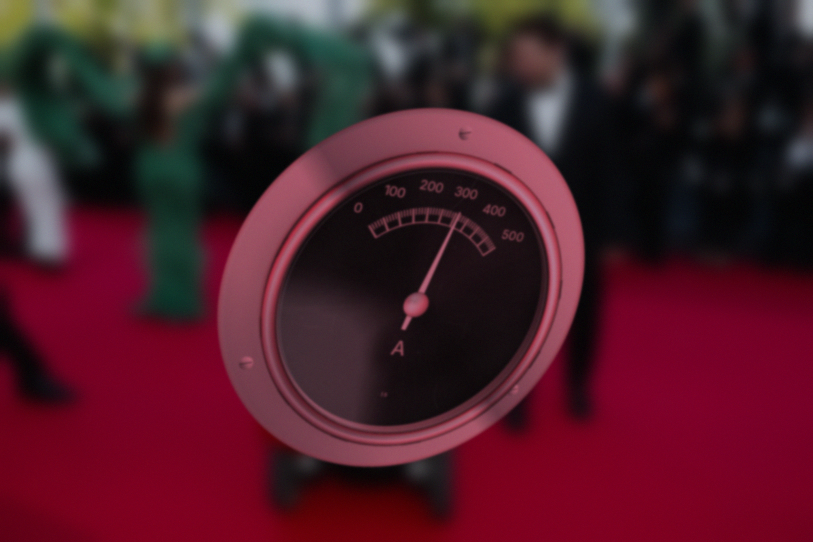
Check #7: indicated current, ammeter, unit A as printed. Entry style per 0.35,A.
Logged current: 300,A
